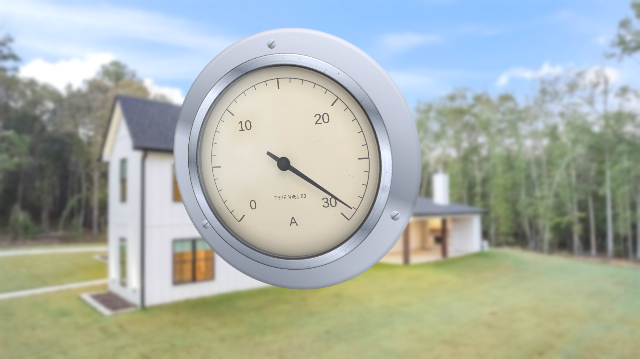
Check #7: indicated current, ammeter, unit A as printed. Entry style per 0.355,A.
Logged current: 29,A
